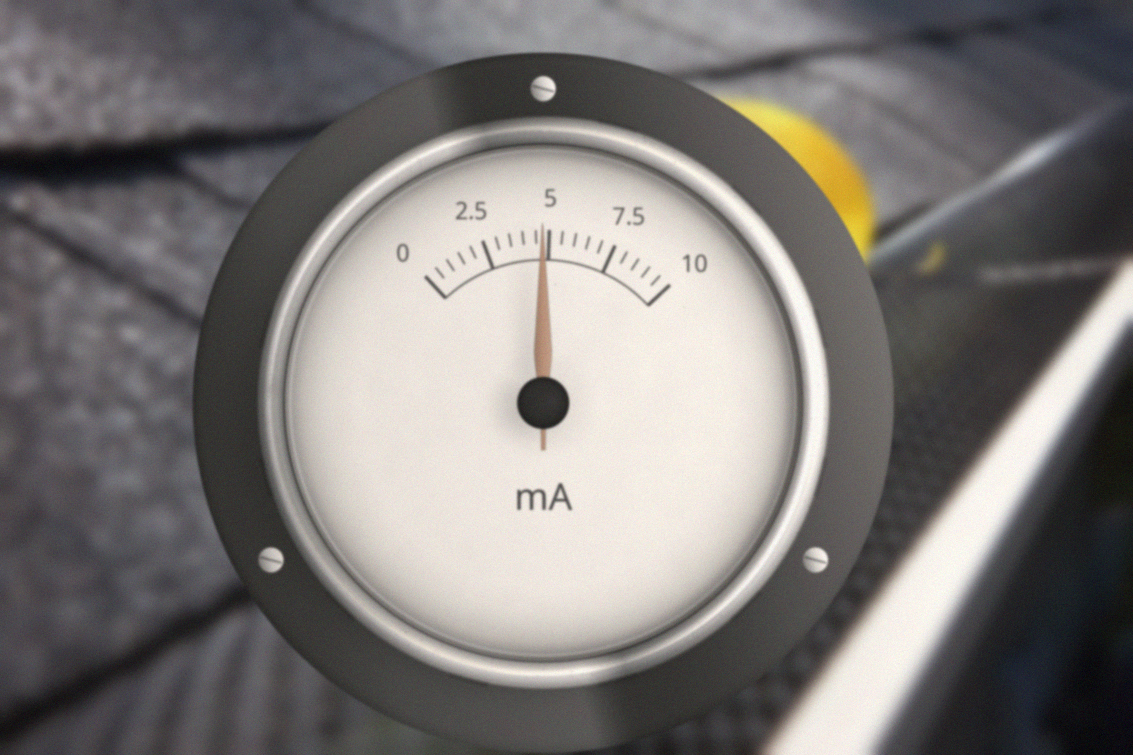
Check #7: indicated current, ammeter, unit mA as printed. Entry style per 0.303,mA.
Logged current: 4.75,mA
